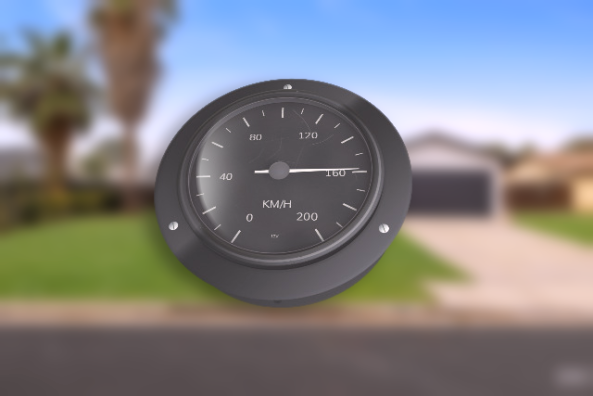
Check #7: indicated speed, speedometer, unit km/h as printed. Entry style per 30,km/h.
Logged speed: 160,km/h
